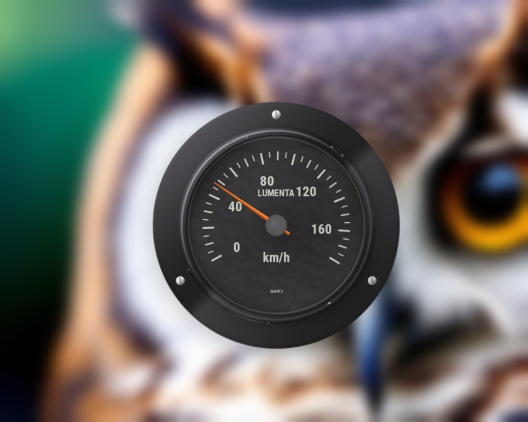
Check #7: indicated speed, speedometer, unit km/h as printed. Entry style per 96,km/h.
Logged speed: 47.5,km/h
